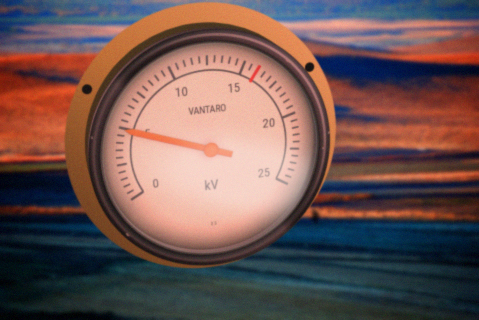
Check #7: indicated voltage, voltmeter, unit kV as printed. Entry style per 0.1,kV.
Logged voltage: 5,kV
